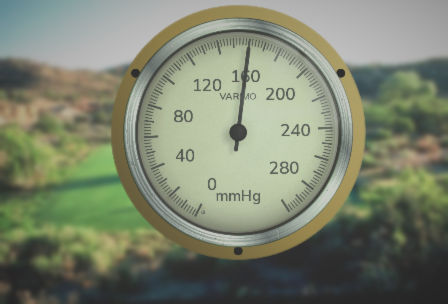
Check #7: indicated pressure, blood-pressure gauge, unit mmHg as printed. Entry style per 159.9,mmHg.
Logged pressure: 160,mmHg
